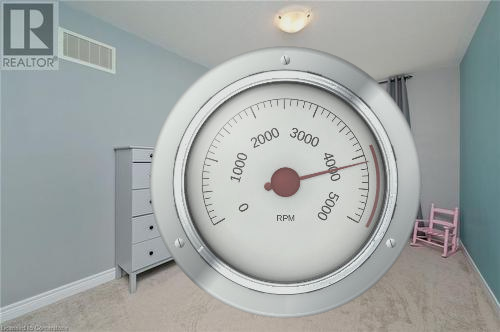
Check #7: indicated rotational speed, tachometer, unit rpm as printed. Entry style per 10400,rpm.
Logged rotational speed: 4100,rpm
